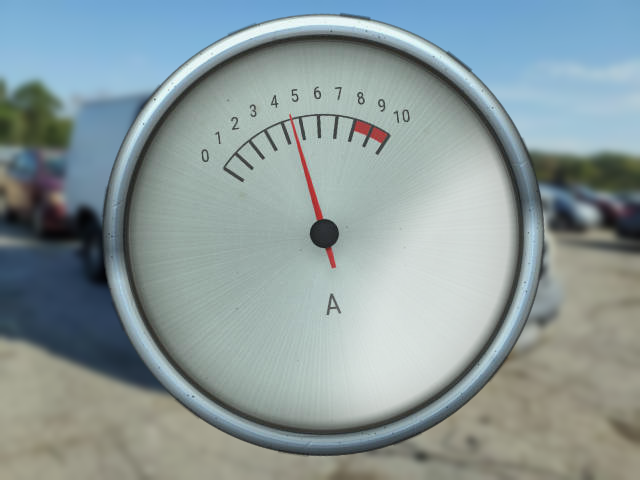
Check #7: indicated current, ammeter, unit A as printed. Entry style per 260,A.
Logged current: 4.5,A
